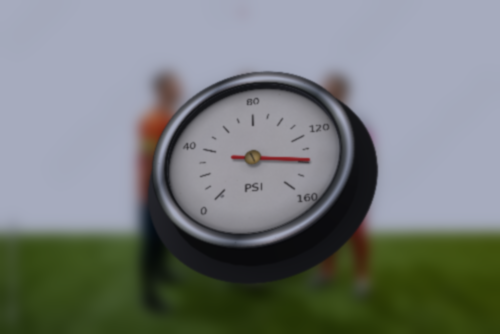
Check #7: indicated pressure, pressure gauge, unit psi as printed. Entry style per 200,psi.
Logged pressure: 140,psi
